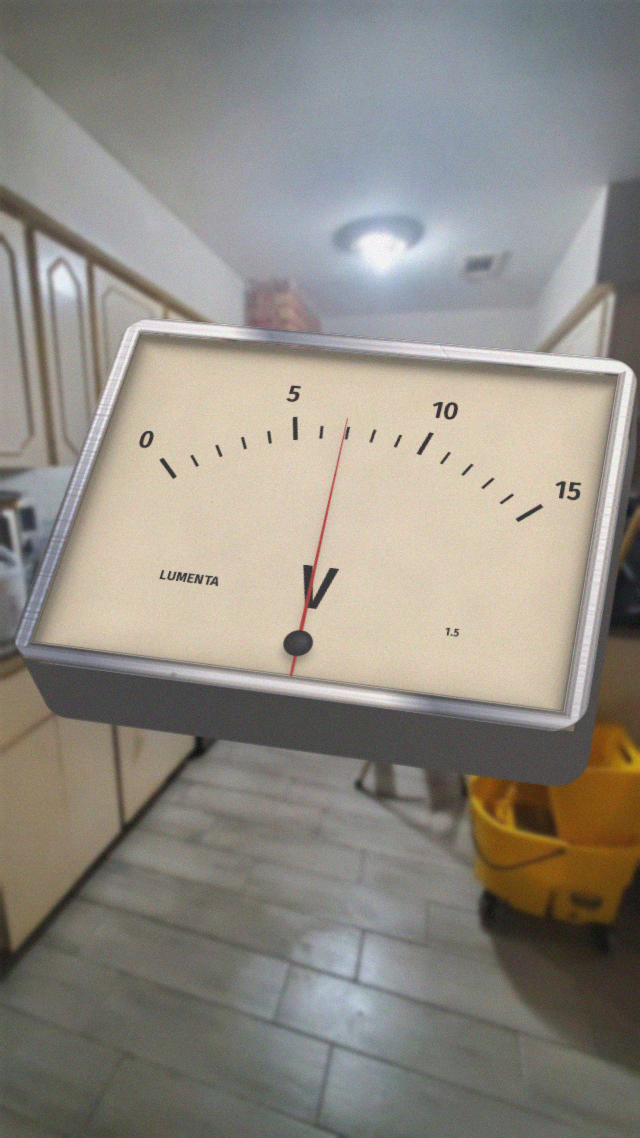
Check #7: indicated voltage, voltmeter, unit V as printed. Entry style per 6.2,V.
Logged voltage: 7,V
